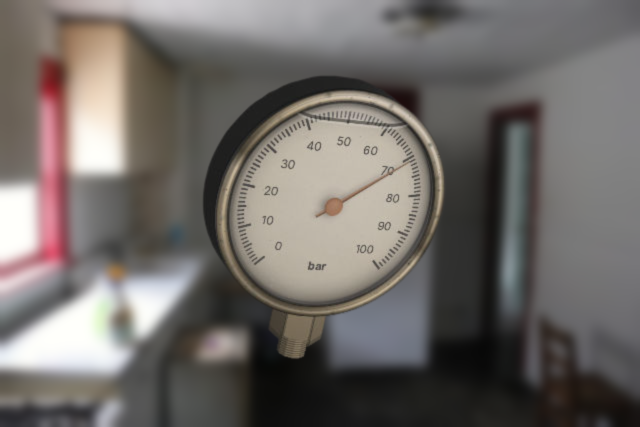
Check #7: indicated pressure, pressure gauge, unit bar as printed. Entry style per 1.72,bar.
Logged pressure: 70,bar
